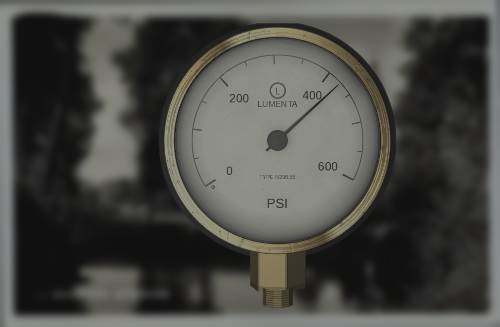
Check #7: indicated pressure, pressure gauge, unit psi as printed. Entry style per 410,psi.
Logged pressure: 425,psi
